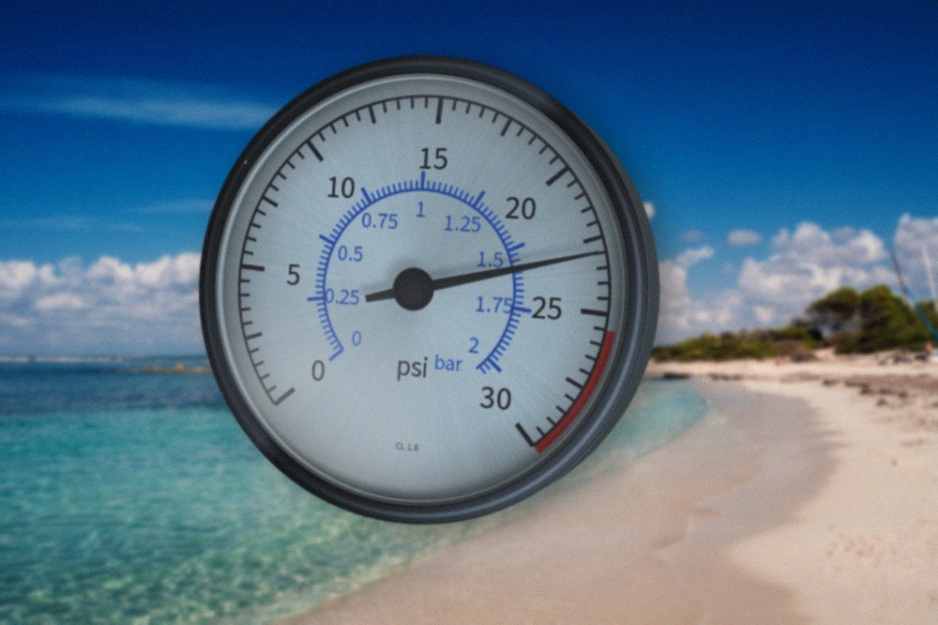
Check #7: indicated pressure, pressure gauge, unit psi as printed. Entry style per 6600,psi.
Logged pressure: 23,psi
